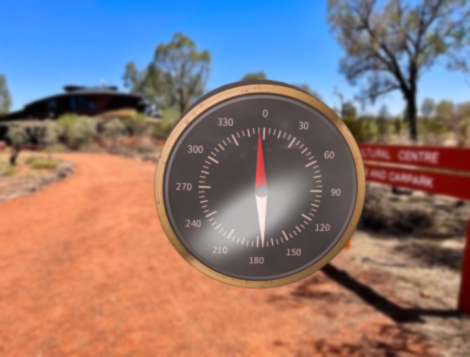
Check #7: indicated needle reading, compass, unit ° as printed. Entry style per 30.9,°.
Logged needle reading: 355,°
